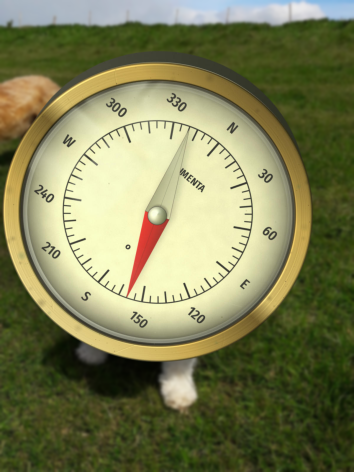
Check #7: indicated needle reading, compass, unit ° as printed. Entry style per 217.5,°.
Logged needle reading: 160,°
